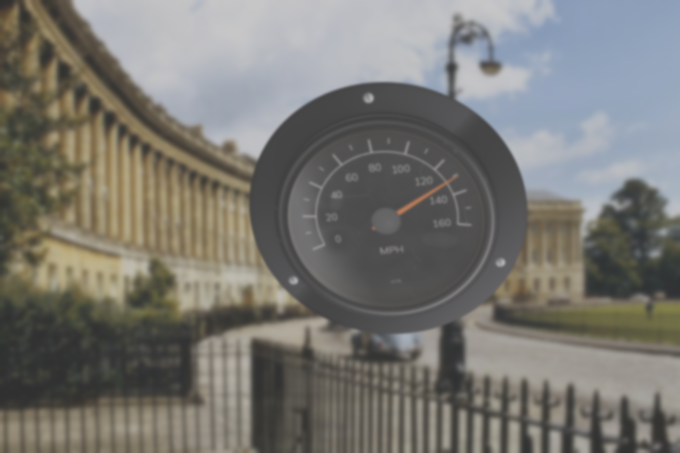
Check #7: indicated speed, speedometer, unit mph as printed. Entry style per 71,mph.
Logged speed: 130,mph
